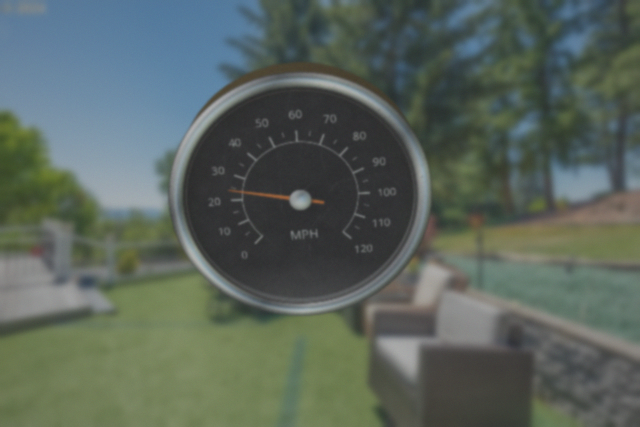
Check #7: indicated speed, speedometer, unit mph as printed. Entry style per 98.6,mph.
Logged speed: 25,mph
